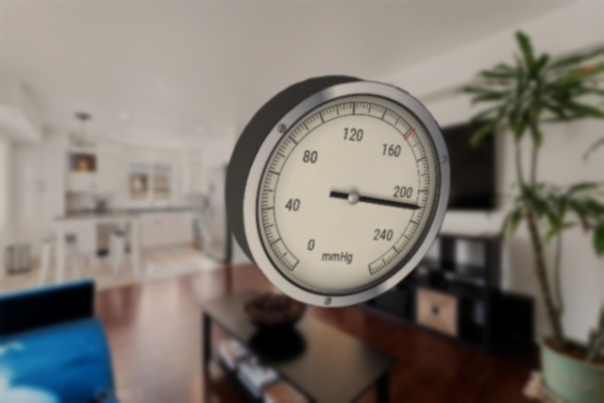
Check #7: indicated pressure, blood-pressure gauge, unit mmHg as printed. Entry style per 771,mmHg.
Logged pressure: 210,mmHg
